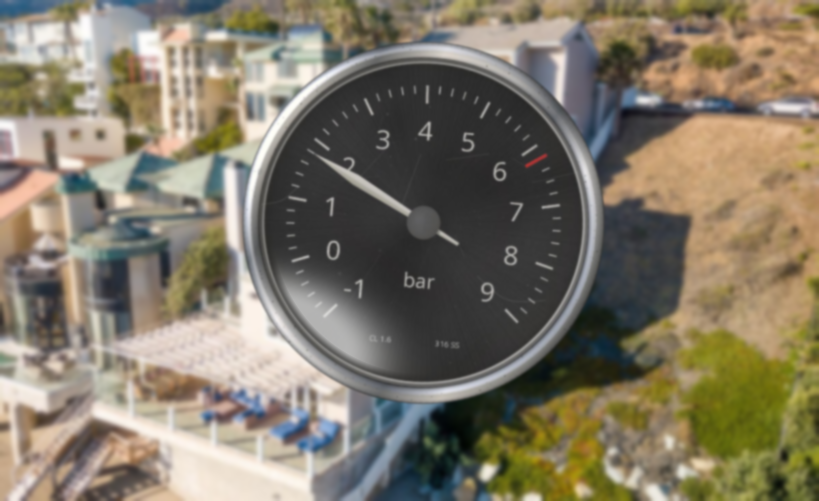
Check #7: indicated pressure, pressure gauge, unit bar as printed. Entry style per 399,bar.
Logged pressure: 1.8,bar
